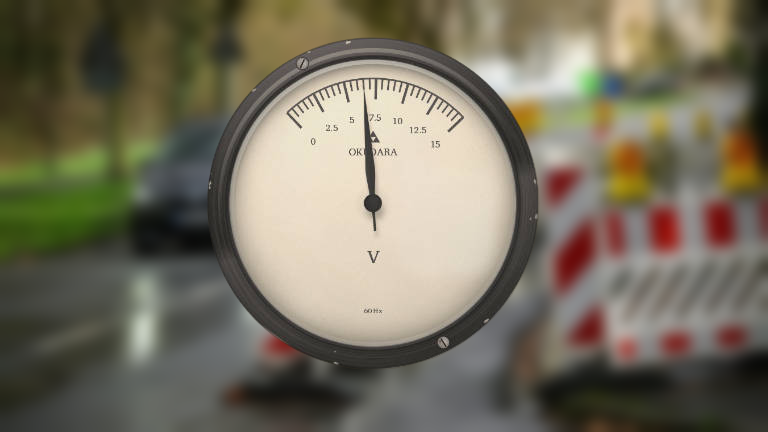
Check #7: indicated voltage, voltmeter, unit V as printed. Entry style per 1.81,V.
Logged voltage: 6.5,V
